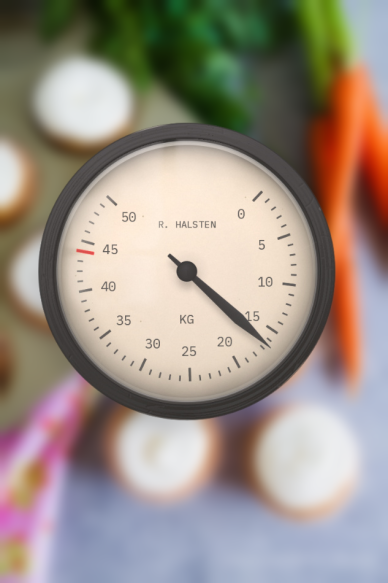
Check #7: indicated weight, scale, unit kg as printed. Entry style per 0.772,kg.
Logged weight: 16.5,kg
